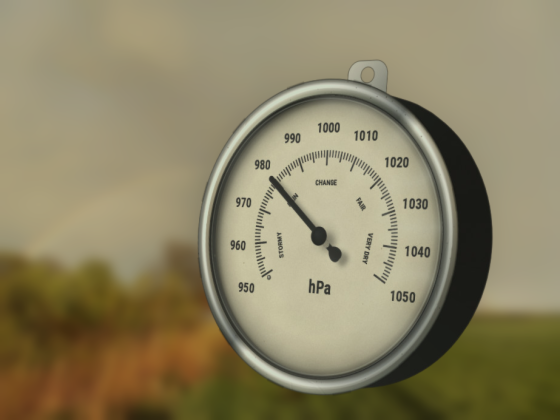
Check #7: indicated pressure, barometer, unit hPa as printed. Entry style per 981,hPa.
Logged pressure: 980,hPa
